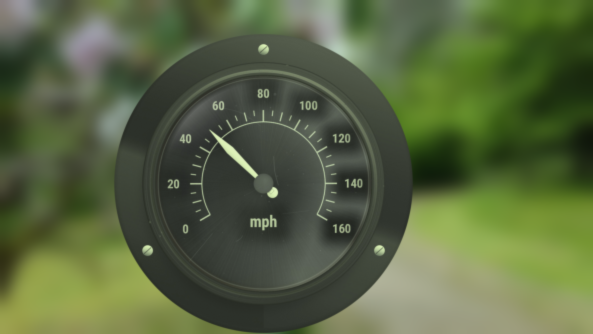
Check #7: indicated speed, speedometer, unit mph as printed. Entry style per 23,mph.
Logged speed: 50,mph
